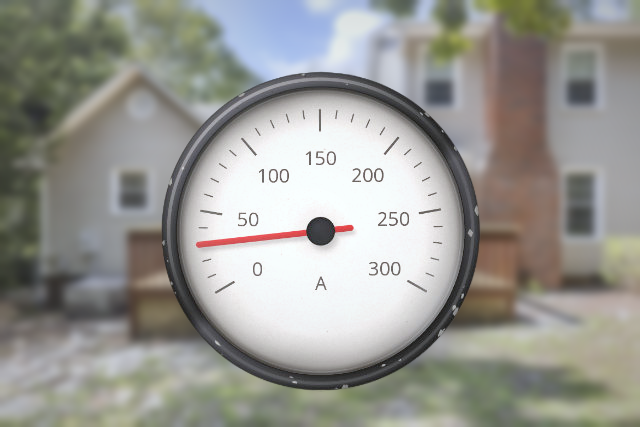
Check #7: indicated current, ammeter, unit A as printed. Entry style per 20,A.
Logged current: 30,A
